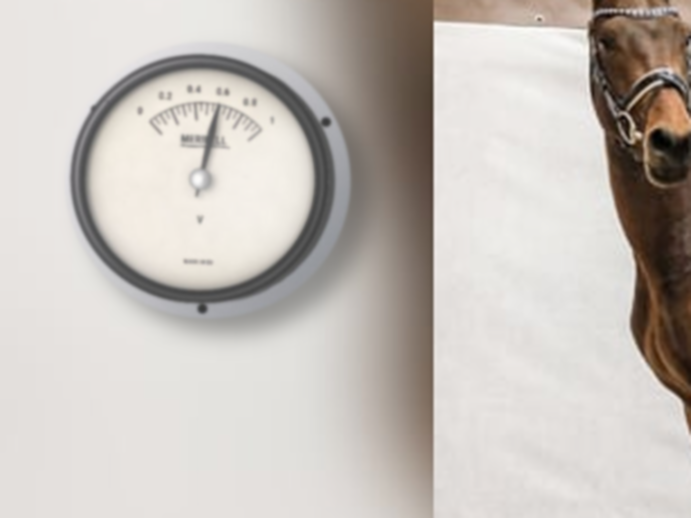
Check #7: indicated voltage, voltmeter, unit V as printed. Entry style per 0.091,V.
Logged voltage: 0.6,V
